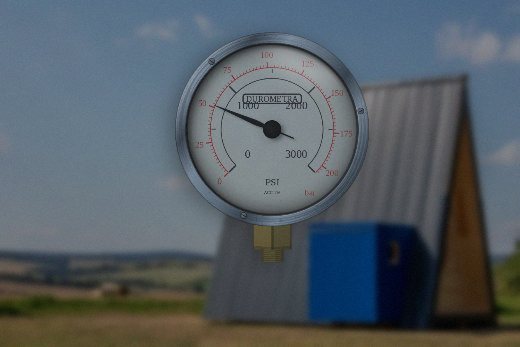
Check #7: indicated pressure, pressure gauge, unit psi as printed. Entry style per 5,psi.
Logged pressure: 750,psi
